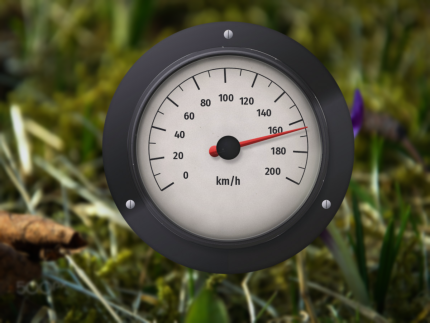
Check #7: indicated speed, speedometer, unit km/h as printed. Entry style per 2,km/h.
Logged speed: 165,km/h
